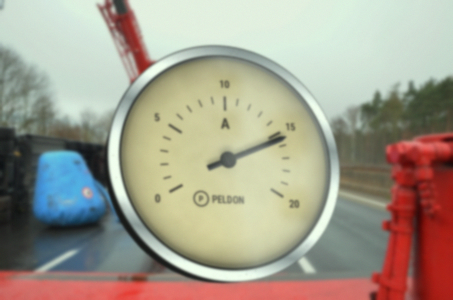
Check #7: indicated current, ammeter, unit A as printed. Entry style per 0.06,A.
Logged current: 15.5,A
